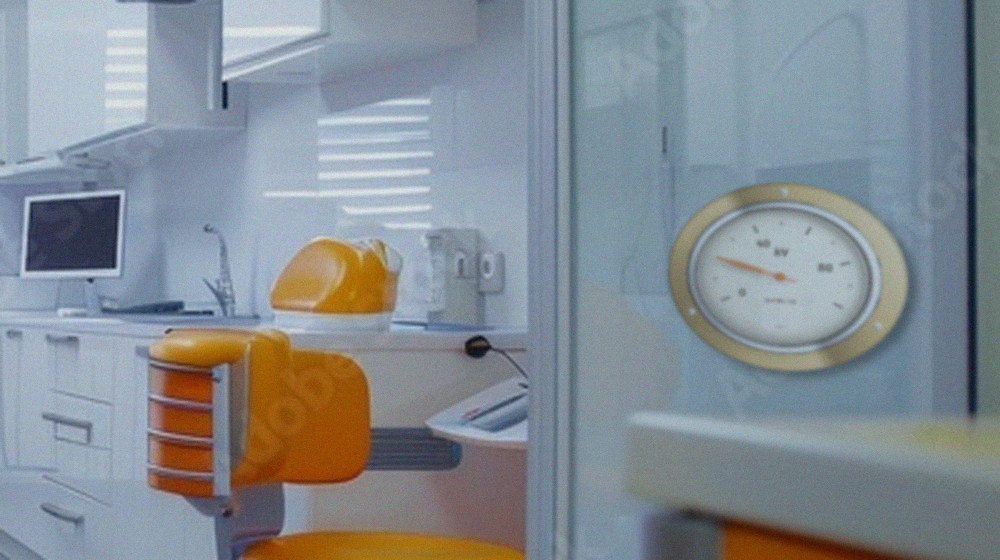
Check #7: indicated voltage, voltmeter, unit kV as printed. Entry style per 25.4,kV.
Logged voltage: 20,kV
